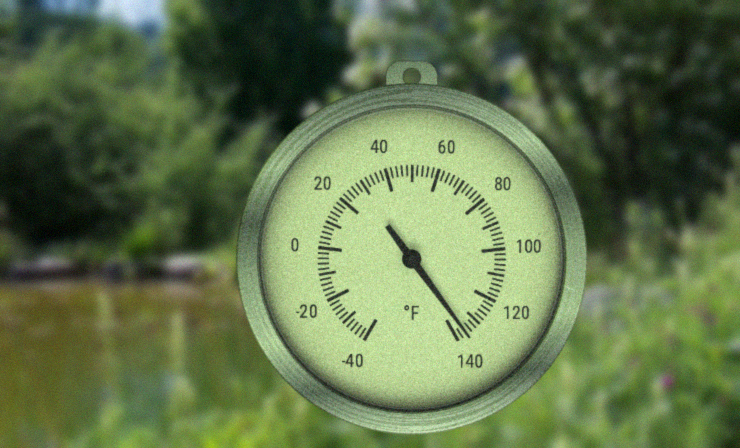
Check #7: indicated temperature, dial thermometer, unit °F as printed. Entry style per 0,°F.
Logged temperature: 136,°F
